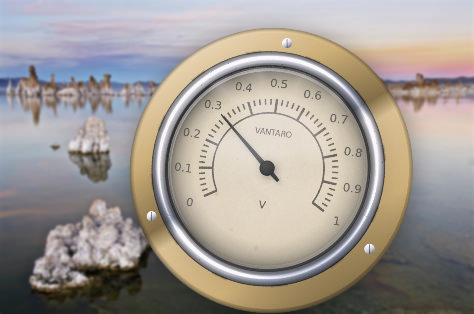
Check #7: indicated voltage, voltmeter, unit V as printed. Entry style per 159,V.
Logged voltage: 0.3,V
